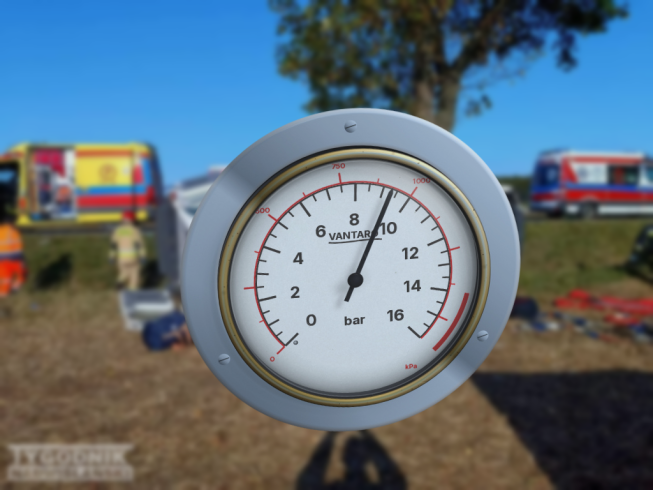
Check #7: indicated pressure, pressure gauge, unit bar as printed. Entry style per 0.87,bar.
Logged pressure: 9.25,bar
